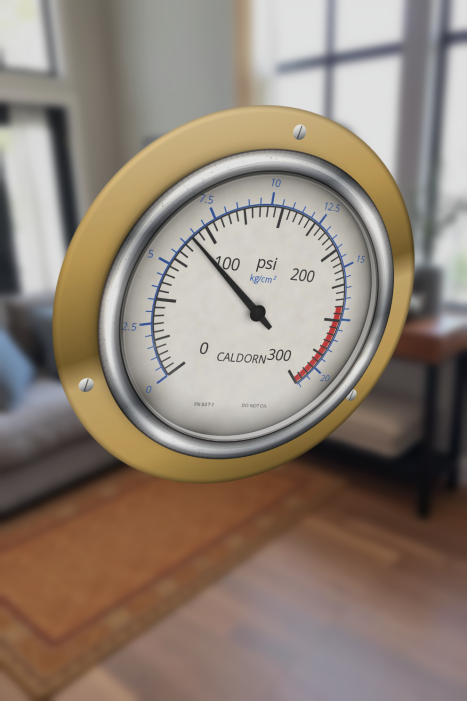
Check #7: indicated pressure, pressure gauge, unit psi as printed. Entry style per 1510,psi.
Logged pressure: 90,psi
